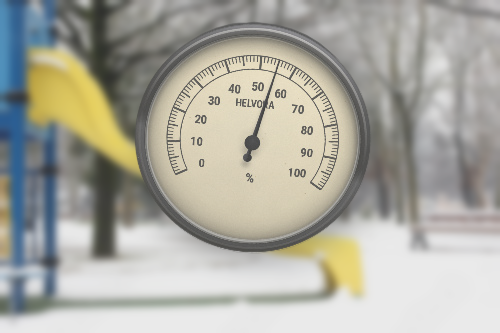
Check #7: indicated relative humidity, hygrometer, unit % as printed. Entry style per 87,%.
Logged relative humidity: 55,%
